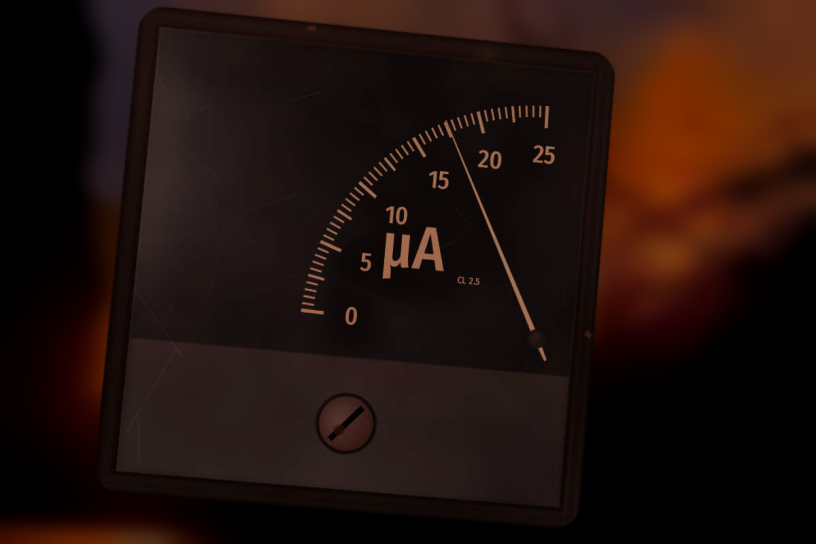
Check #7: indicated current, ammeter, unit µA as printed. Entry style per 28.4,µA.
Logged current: 17.5,µA
